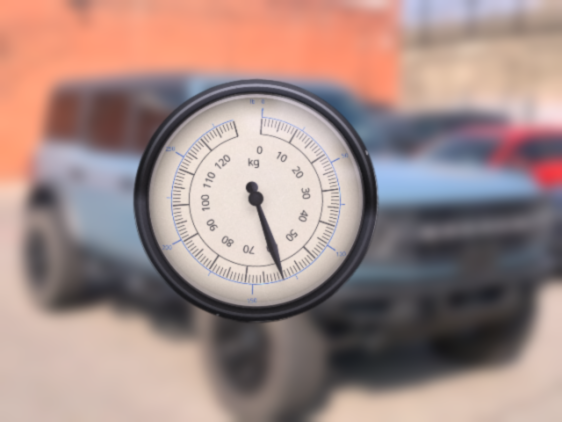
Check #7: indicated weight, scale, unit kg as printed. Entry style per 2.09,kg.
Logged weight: 60,kg
